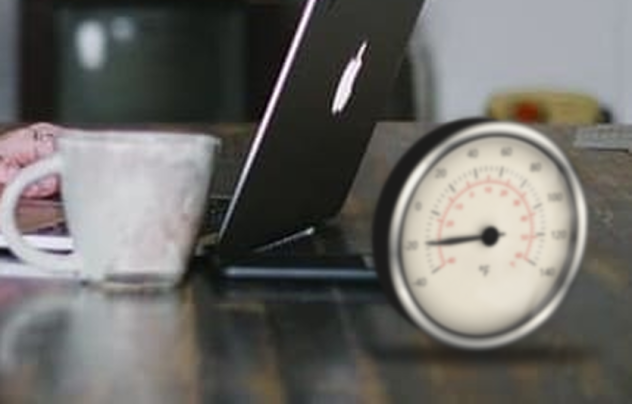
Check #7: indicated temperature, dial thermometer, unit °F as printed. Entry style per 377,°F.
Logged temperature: -20,°F
